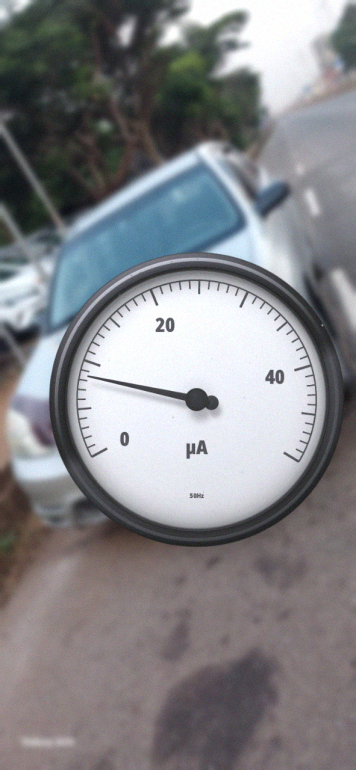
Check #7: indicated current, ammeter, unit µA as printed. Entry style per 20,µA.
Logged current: 8.5,µA
